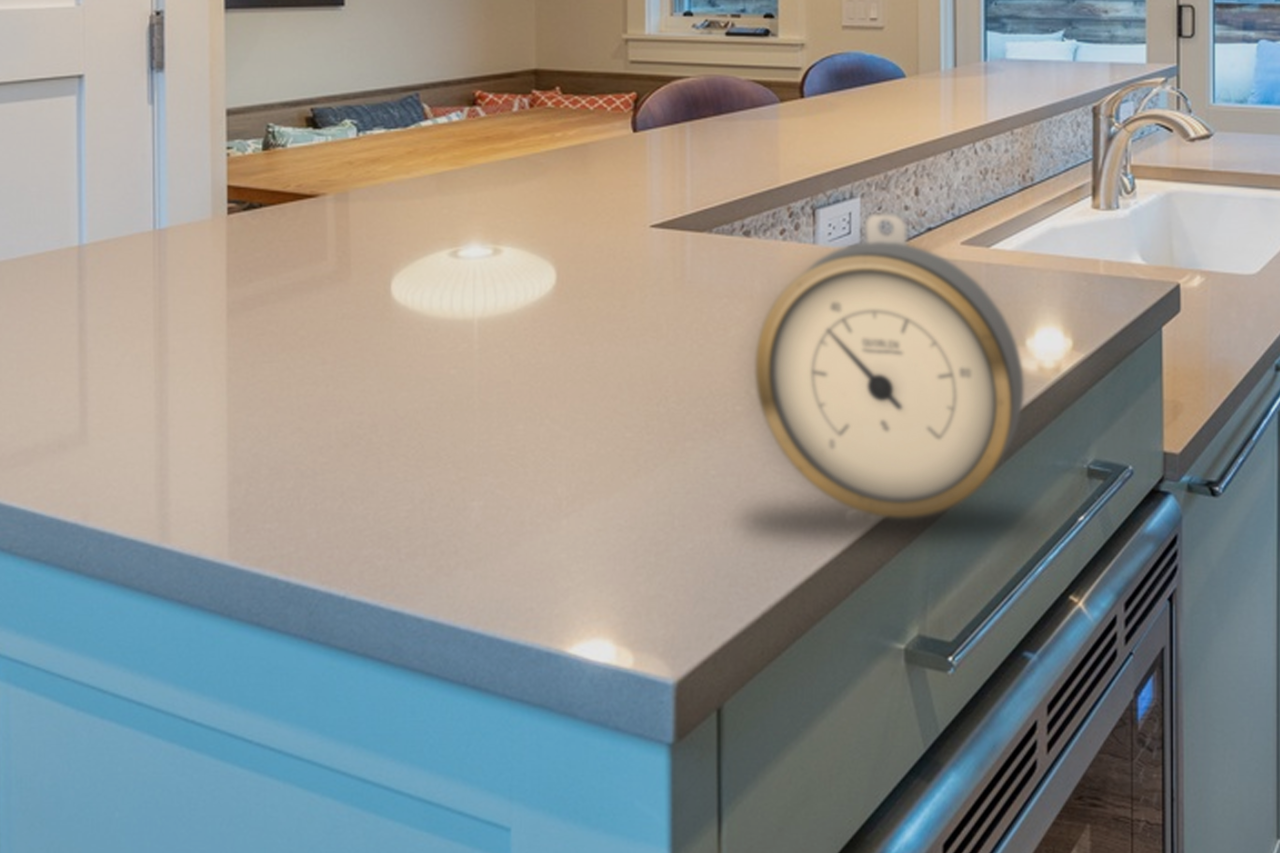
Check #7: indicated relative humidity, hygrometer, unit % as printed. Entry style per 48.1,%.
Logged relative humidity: 35,%
